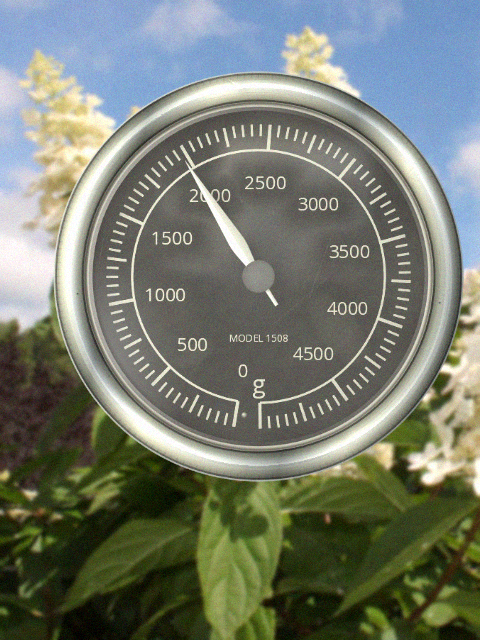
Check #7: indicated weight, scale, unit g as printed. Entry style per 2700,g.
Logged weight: 1975,g
